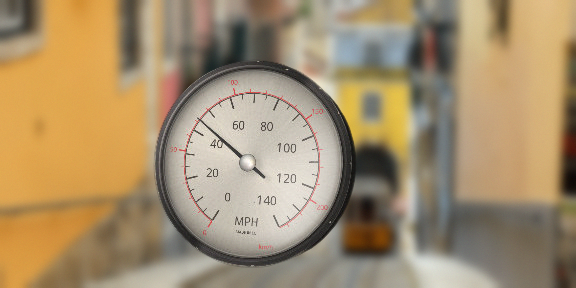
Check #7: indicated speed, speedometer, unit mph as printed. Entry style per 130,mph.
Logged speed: 45,mph
